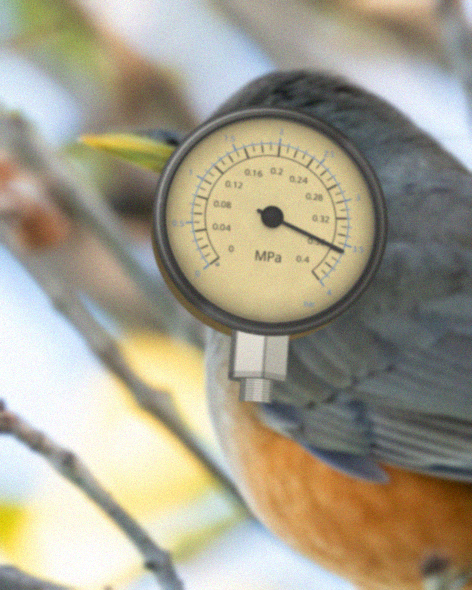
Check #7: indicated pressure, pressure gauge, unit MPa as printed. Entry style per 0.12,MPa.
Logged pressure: 0.36,MPa
